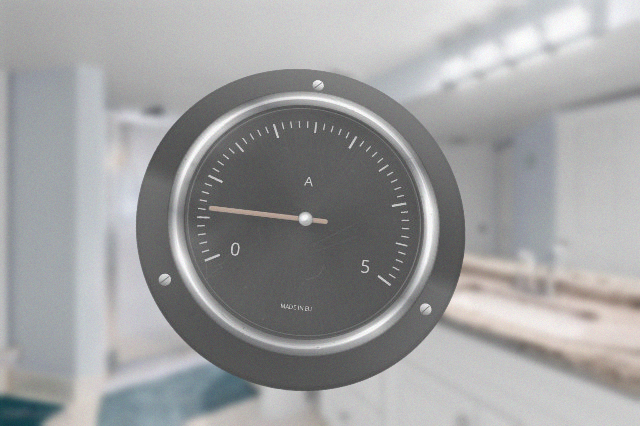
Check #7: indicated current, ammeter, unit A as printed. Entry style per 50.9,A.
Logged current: 0.6,A
